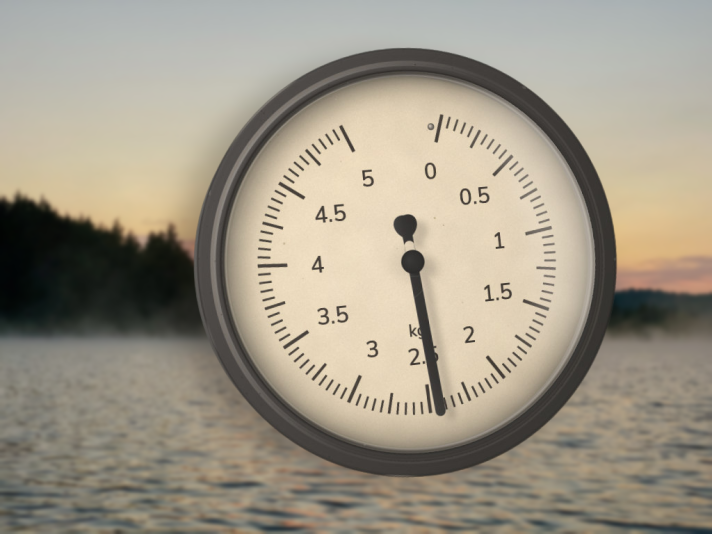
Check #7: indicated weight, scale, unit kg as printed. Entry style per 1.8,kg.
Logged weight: 2.45,kg
